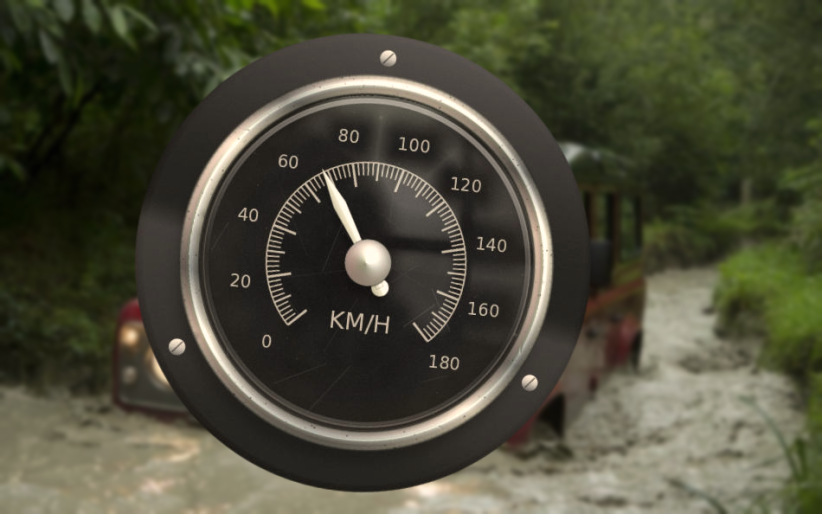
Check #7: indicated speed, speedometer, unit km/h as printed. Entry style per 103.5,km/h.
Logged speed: 68,km/h
